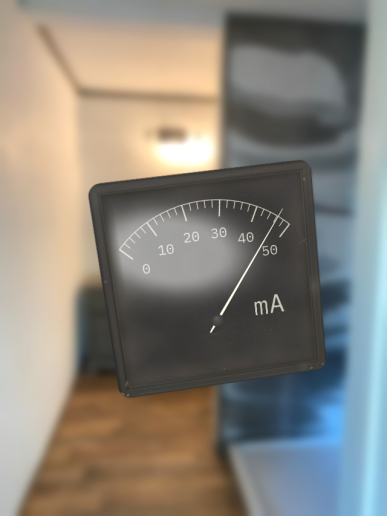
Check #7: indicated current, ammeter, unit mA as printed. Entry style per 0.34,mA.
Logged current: 46,mA
